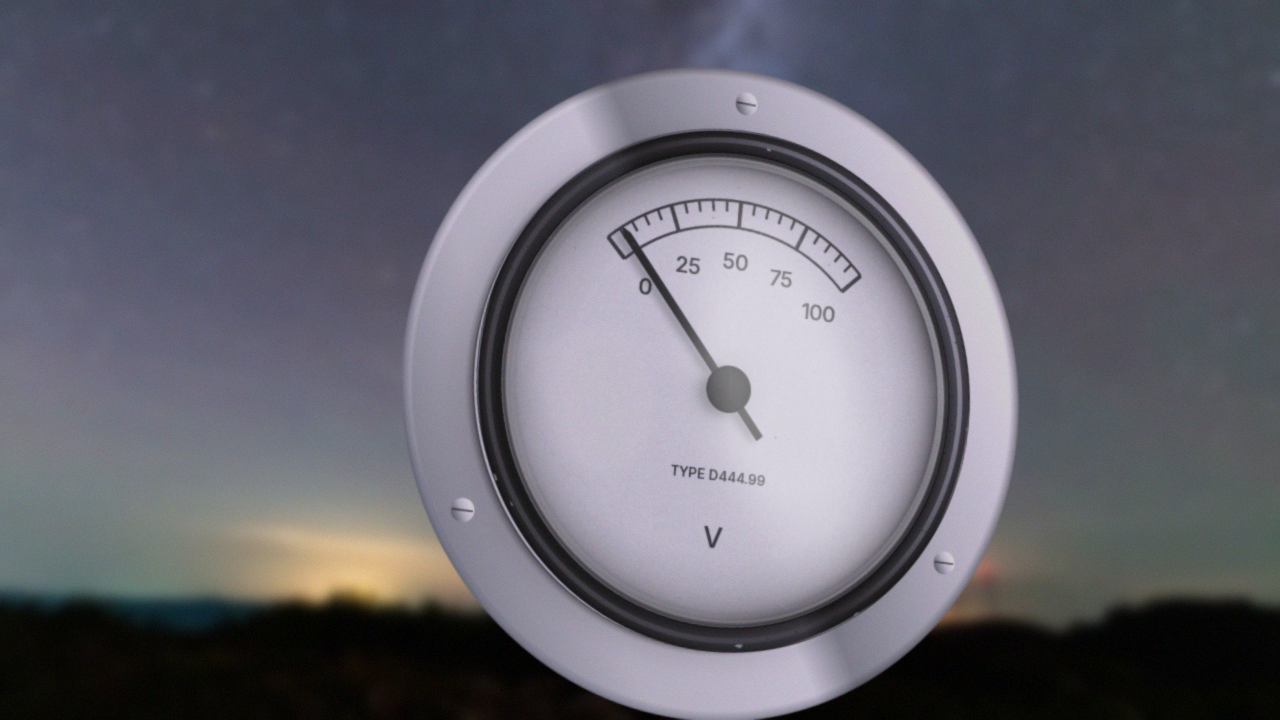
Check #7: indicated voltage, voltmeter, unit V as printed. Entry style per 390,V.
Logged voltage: 5,V
